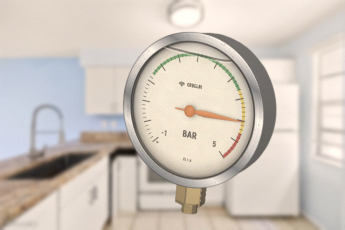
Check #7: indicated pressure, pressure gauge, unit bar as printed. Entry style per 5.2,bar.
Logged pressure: 4,bar
